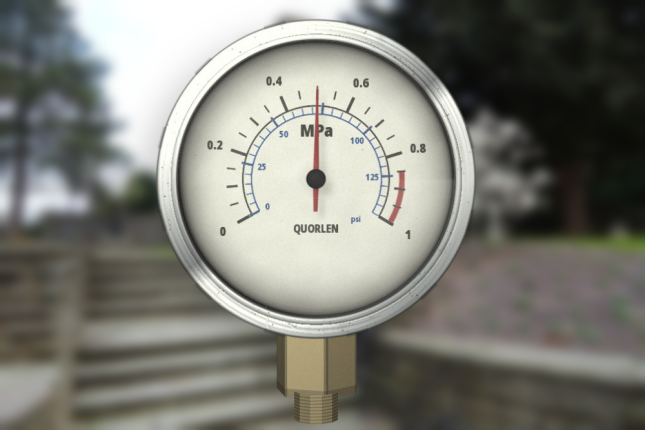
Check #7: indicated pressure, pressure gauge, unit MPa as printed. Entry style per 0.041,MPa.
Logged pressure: 0.5,MPa
